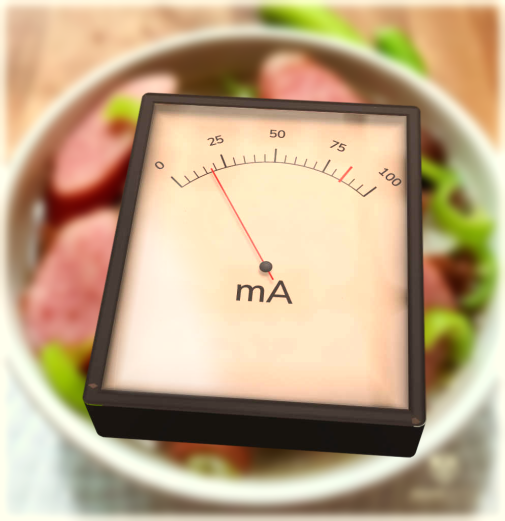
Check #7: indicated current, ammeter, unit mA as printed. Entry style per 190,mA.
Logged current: 17.5,mA
